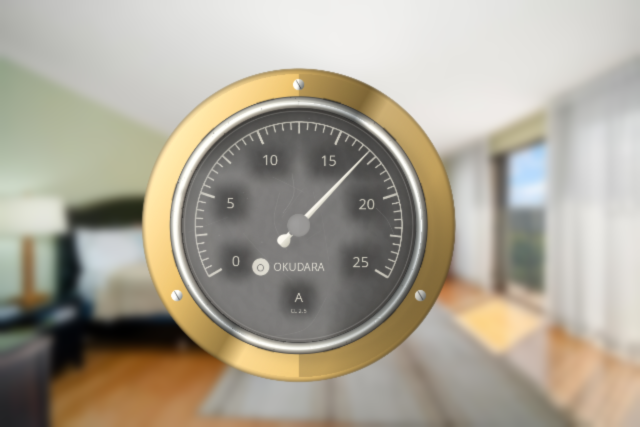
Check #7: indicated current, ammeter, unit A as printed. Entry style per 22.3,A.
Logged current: 17,A
